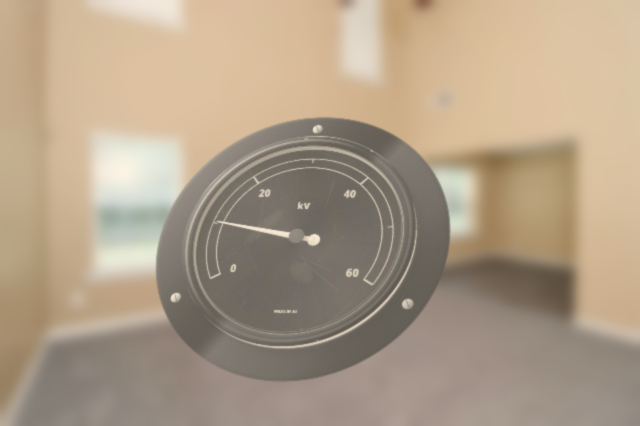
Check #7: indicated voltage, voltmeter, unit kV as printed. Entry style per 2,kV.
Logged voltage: 10,kV
